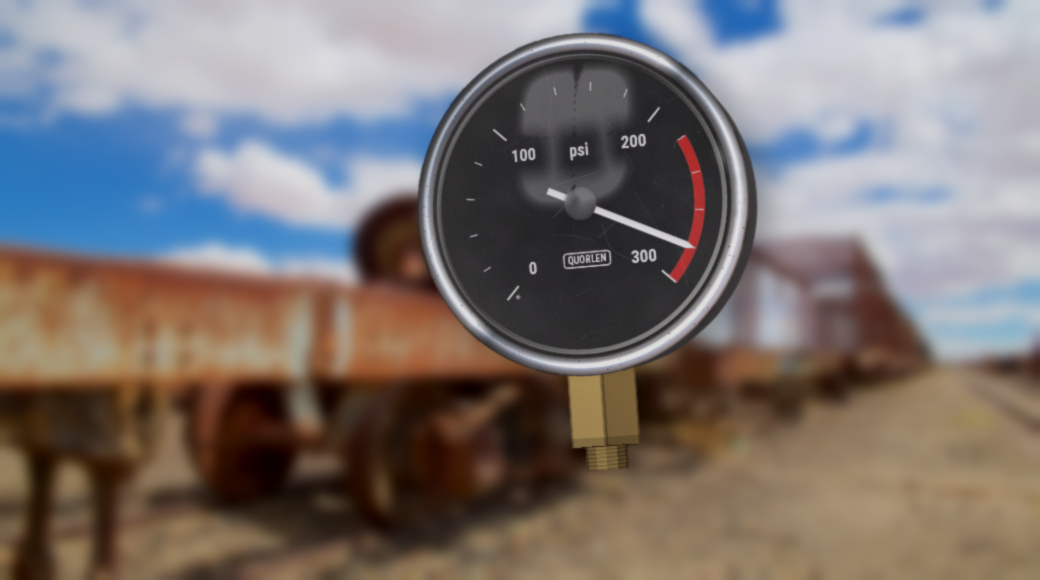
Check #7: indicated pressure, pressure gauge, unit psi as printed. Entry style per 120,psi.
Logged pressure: 280,psi
